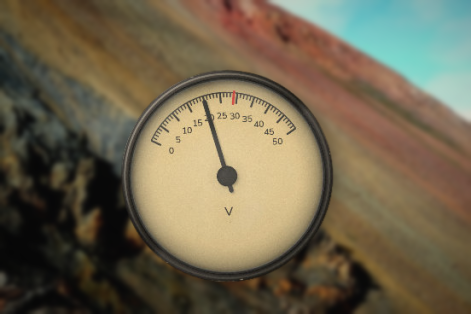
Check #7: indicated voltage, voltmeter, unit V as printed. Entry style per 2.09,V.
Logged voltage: 20,V
